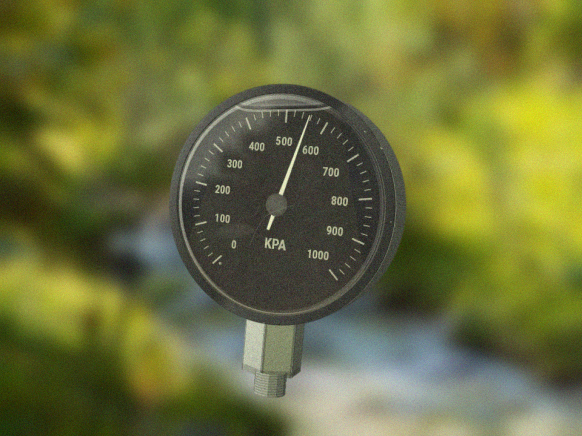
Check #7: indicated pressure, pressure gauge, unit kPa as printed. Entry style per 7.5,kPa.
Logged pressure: 560,kPa
